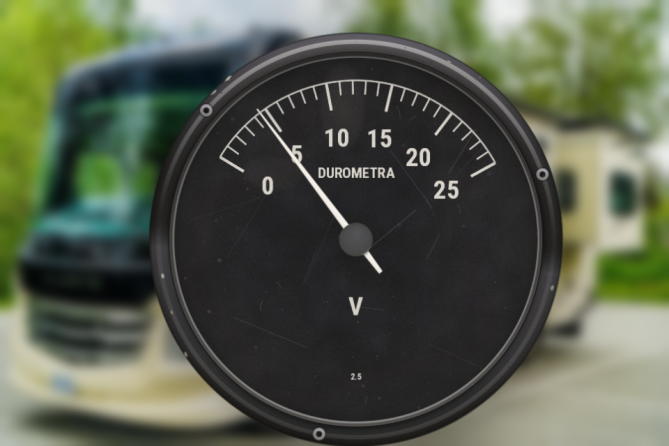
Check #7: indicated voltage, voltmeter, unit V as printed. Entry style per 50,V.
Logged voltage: 4.5,V
